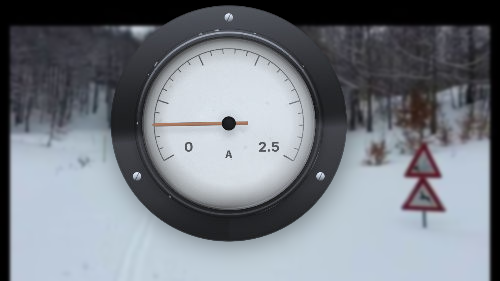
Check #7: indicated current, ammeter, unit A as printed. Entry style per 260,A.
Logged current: 0.3,A
